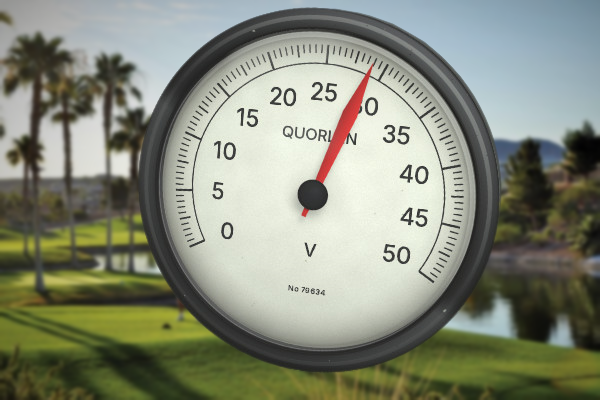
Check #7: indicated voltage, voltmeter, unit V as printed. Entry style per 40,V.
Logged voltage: 29,V
